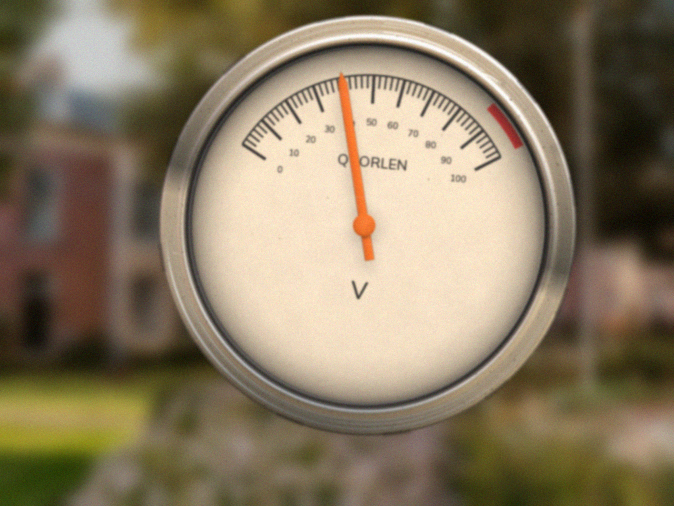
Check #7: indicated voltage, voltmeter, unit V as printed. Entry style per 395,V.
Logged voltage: 40,V
